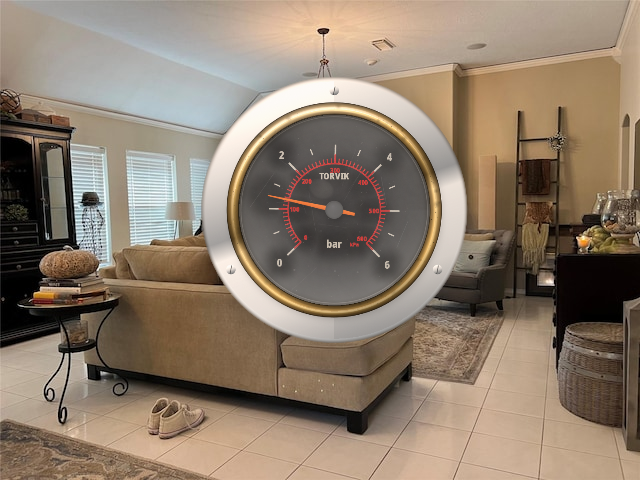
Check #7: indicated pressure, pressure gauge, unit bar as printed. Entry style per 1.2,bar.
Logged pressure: 1.25,bar
